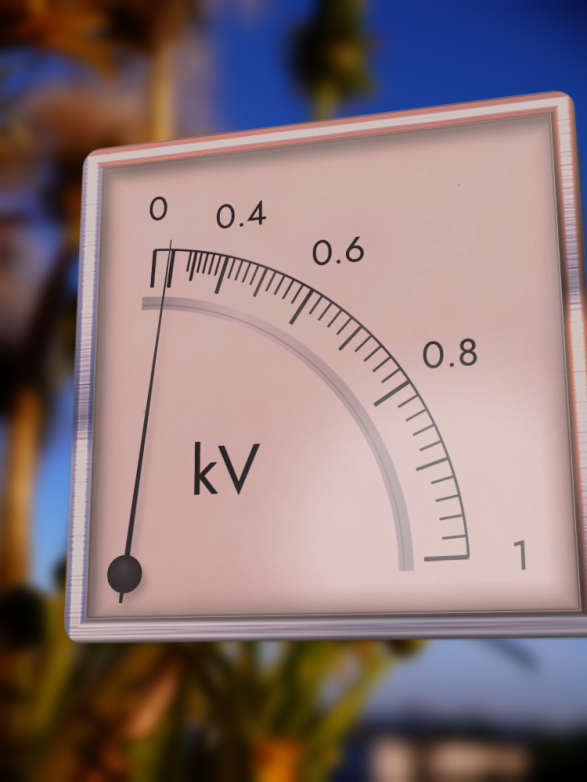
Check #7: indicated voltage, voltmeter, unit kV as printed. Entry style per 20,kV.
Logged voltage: 0.2,kV
